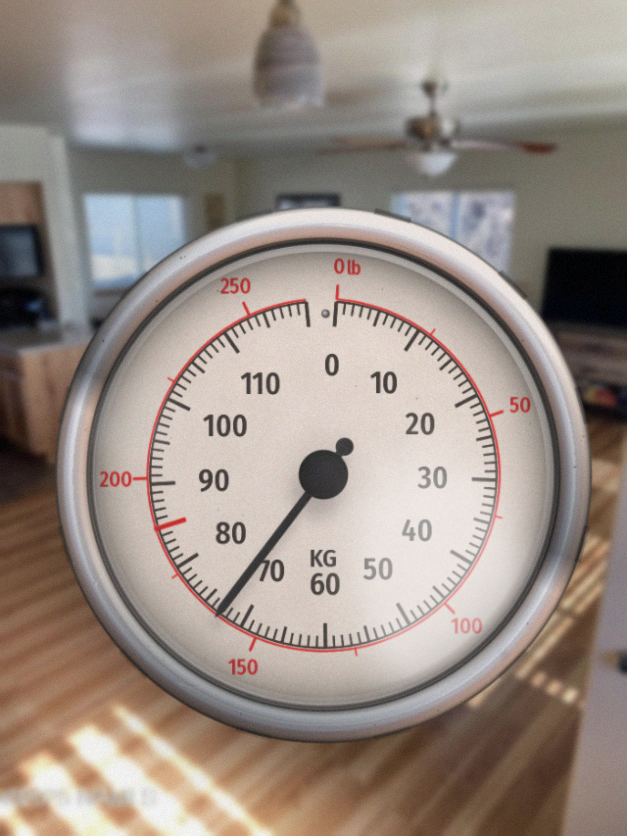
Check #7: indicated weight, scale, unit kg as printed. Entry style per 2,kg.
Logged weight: 73,kg
